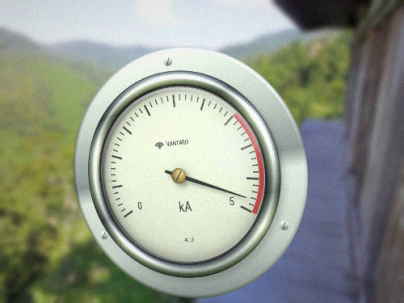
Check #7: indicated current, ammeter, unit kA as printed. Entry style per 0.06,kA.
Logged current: 4.8,kA
